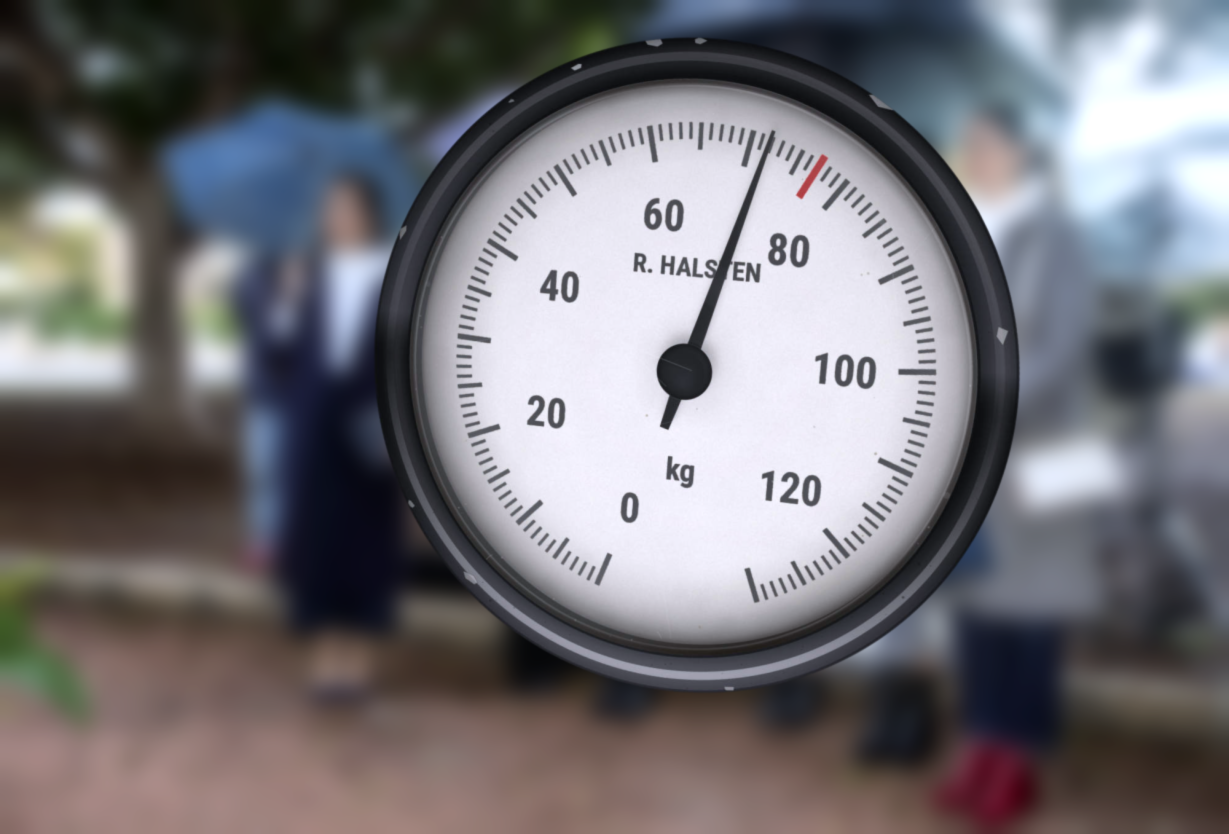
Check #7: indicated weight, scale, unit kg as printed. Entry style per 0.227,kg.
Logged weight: 72,kg
